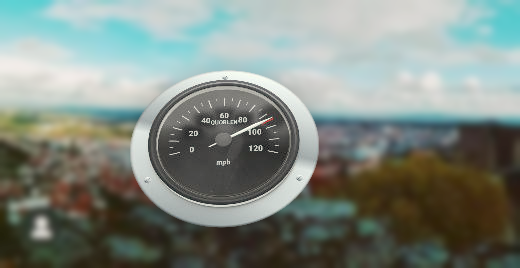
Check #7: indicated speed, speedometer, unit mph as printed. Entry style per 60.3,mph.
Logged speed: 95,mph
